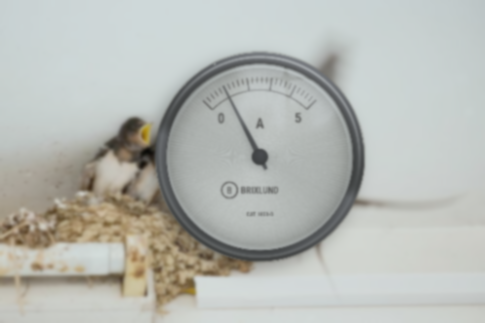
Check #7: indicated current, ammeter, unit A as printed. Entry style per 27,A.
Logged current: 1,A
